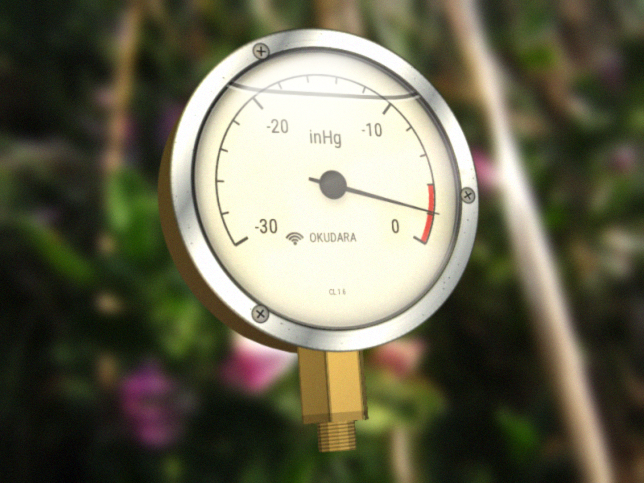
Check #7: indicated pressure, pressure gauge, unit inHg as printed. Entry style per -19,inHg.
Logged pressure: -2,inHg
